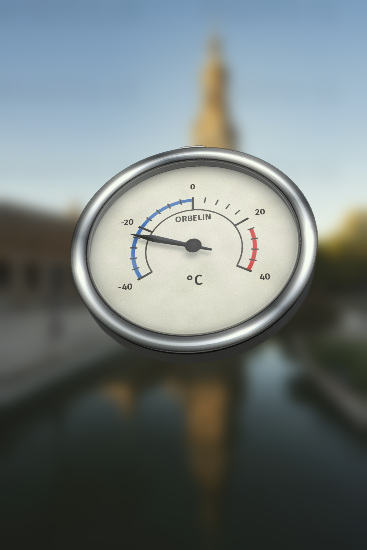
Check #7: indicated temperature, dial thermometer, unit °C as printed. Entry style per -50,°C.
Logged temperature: -24,°C
